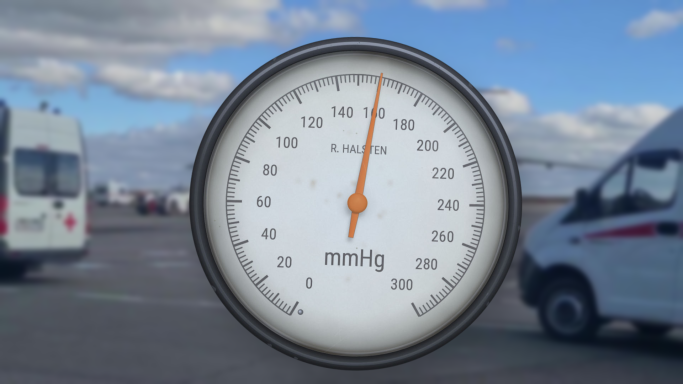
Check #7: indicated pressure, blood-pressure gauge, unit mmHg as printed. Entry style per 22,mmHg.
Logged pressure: 160,mmHg
